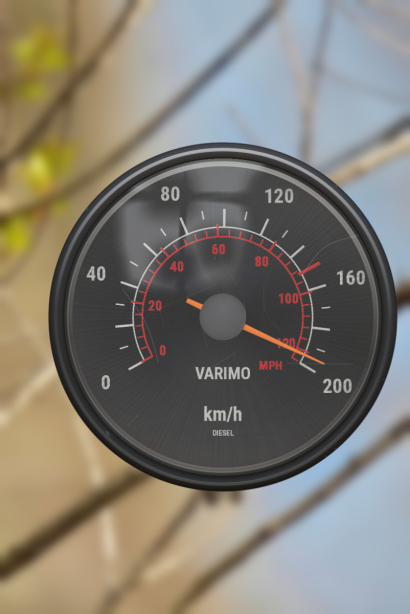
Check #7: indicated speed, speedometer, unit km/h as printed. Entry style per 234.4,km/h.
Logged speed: 195,km/h
